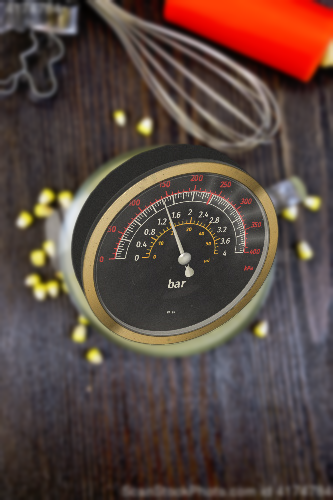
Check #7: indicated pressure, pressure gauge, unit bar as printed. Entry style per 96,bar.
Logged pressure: 1.4,bar
